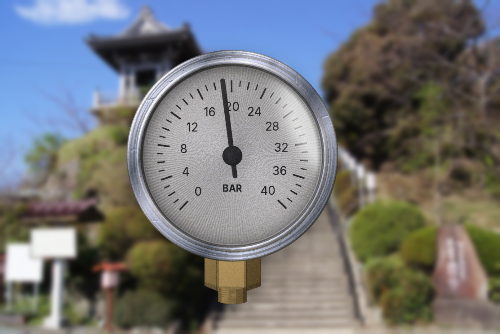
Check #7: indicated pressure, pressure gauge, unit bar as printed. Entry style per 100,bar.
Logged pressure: 19,bar
